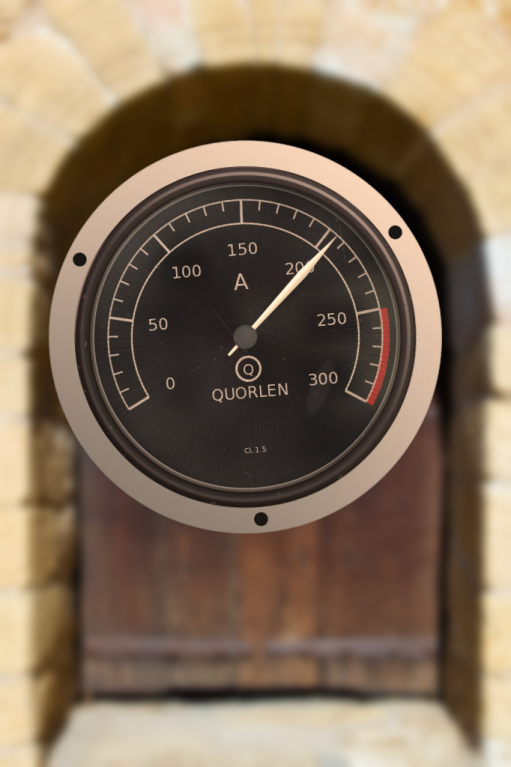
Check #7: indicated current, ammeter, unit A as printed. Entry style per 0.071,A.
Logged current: 205,A
